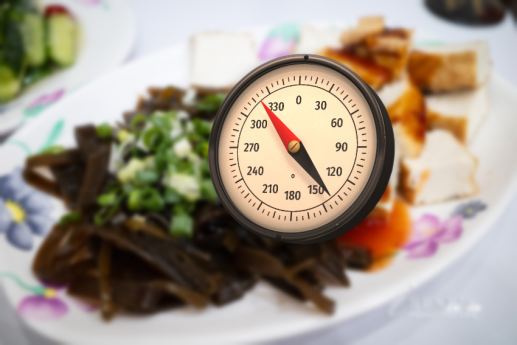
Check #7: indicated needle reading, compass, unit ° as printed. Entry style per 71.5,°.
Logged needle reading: 320,°
